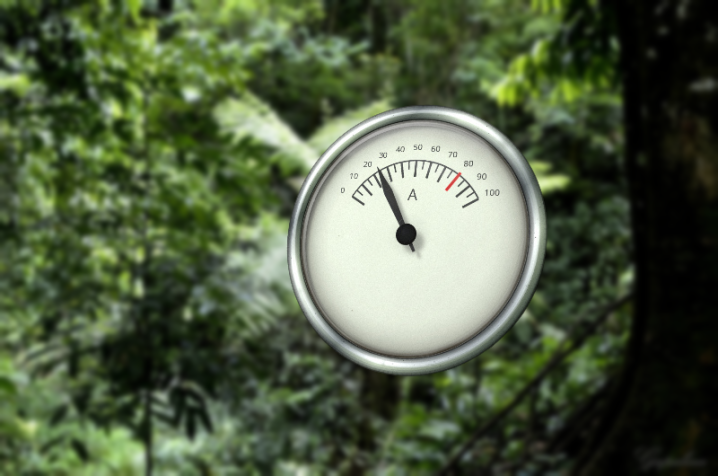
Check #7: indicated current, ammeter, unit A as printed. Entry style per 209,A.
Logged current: 25,A
